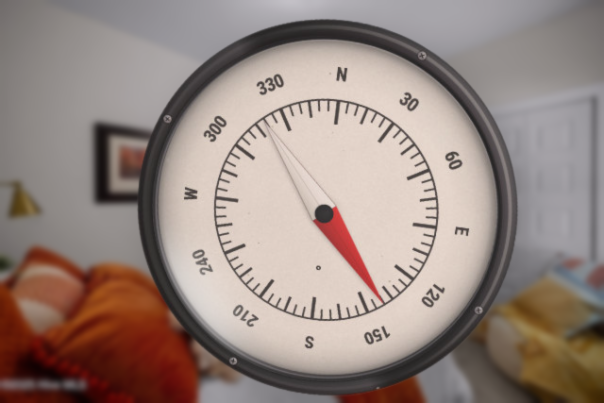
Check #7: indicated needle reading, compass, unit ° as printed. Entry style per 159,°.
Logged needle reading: 140,°
